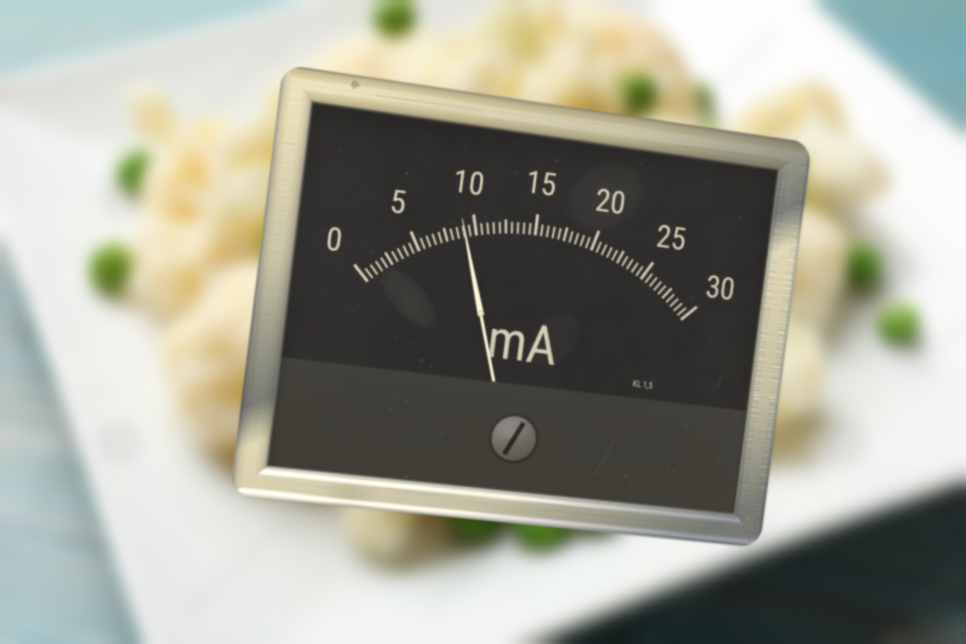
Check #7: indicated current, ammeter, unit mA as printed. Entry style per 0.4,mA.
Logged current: 9,mA
